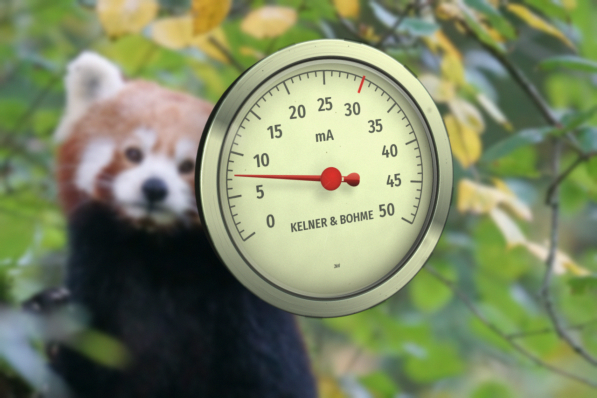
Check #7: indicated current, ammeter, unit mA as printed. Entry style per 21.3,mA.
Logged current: 7.5,mA
